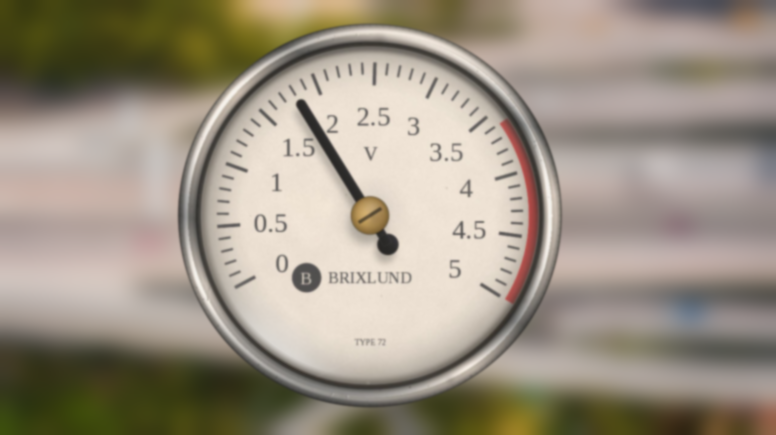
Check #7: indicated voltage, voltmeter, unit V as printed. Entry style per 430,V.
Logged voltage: 1.8,V
